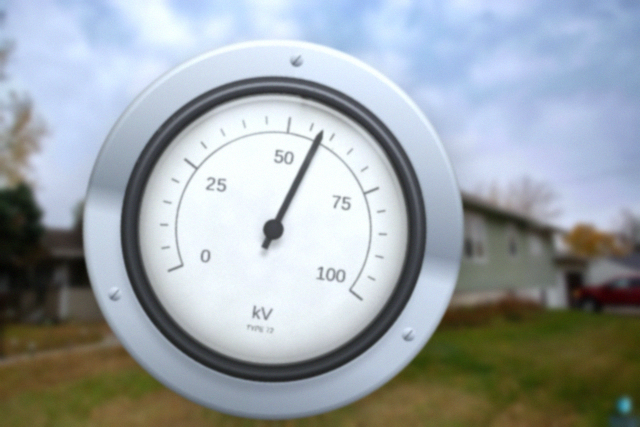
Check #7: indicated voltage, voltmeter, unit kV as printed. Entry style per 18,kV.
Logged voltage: 57.5,kV
